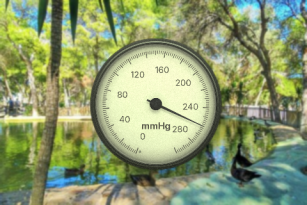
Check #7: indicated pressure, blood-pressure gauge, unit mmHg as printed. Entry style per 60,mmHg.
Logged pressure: 260,mmHg
